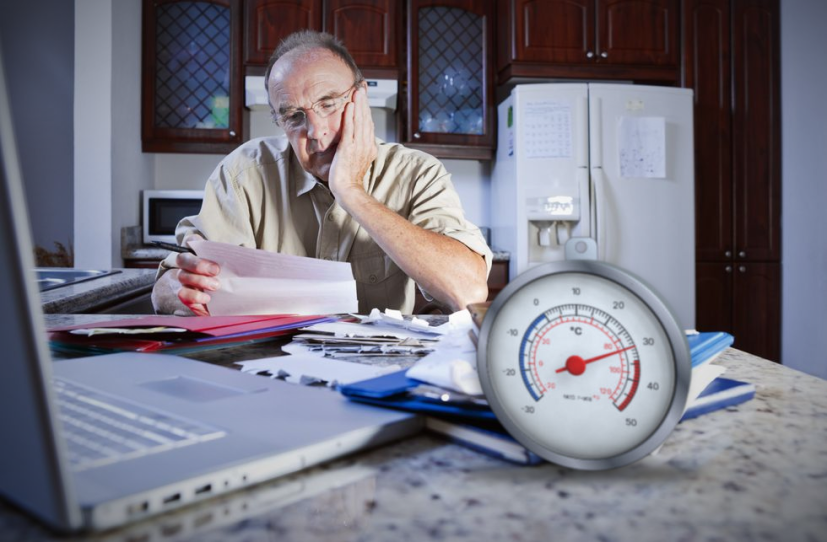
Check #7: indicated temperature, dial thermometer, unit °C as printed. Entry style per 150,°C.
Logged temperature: 30,°C
